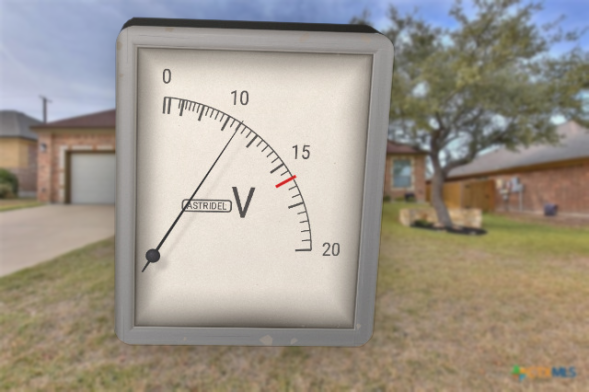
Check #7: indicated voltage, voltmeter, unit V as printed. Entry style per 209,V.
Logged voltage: 11,V
